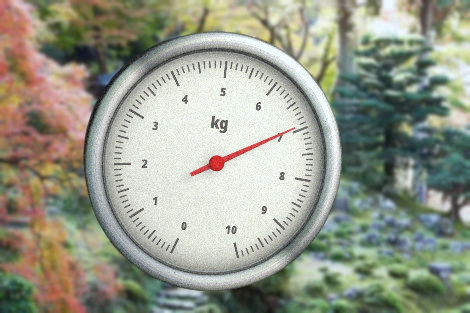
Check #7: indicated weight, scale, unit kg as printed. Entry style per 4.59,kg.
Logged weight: 6.9,kg
